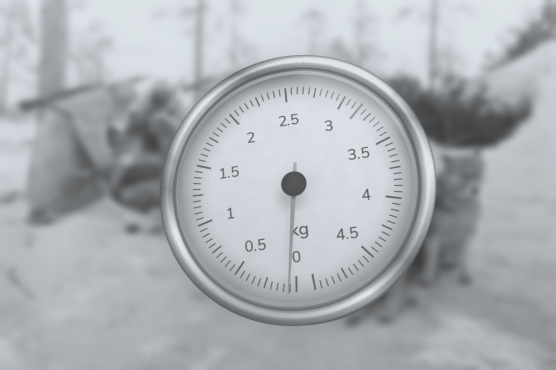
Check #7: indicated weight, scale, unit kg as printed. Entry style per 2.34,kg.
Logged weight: 0.05,kg
